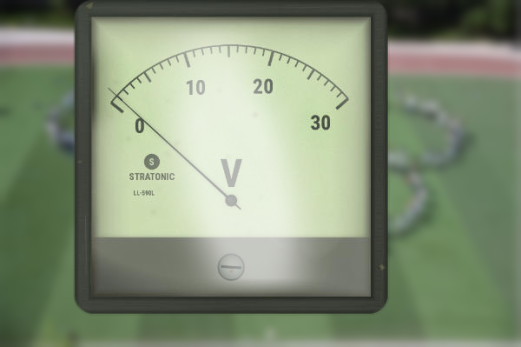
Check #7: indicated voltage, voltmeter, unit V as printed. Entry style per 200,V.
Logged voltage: 1,V
